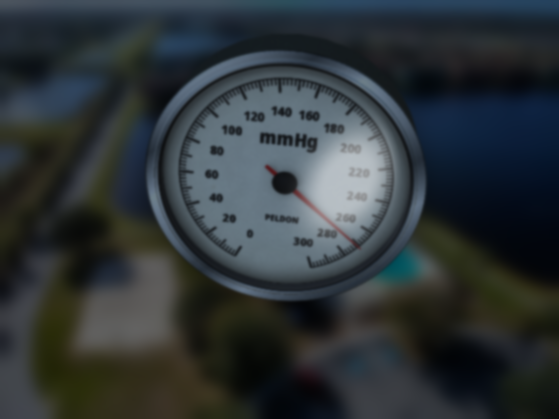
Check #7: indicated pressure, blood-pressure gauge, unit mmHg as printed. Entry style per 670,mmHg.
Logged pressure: 270,mmHg
